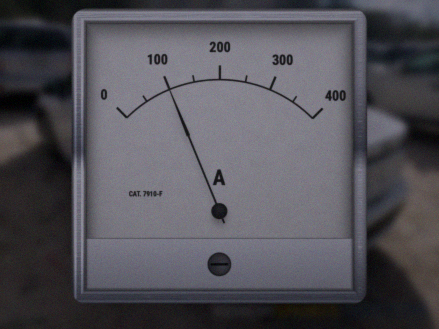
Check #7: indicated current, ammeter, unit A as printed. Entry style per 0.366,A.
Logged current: 100,A
